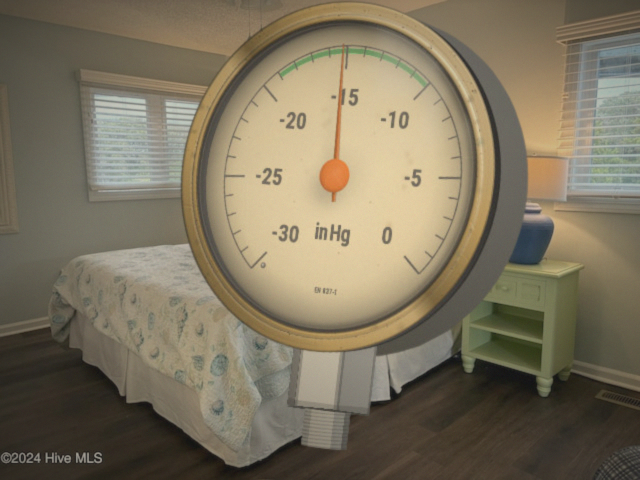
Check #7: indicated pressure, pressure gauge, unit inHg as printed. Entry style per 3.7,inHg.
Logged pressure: -15,inHg
